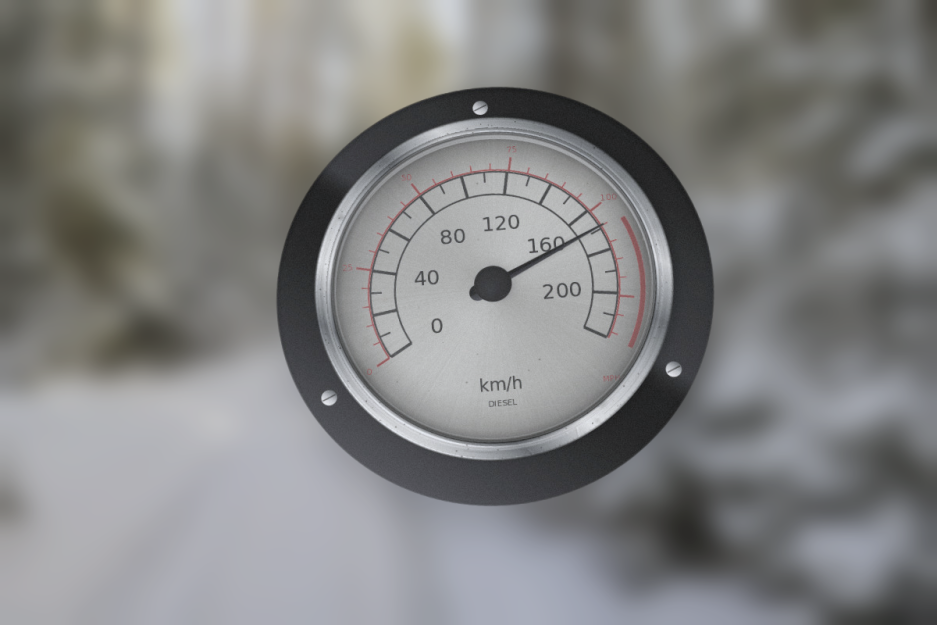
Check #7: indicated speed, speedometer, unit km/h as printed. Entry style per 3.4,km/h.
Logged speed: 170,km/h
